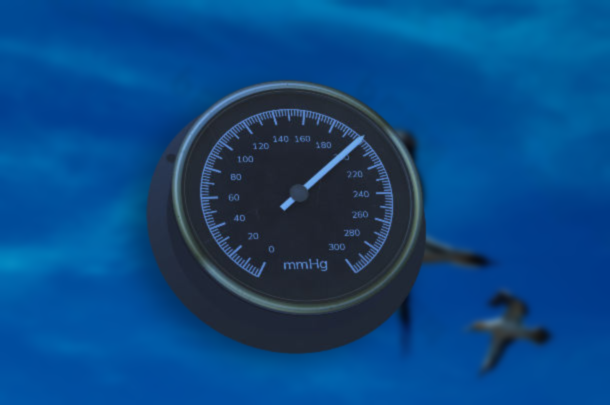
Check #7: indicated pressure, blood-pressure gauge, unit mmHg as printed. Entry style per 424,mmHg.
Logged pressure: 200,mmHg
